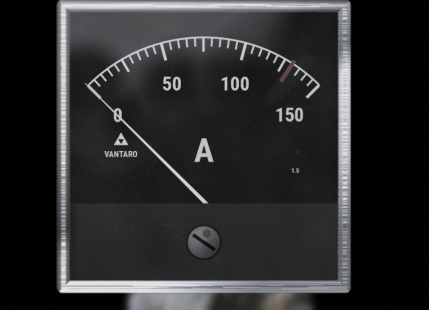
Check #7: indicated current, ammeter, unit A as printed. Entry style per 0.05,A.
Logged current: 0,A
